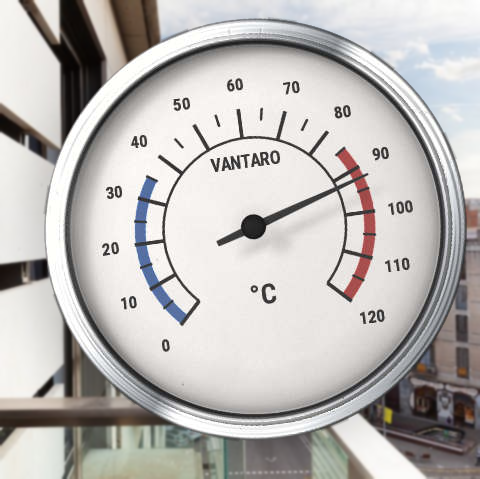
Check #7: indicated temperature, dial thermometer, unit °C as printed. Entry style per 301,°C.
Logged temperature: 92.5,°C
